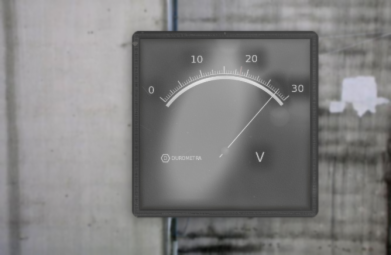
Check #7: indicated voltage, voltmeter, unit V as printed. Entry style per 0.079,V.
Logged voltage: 27.5,V
